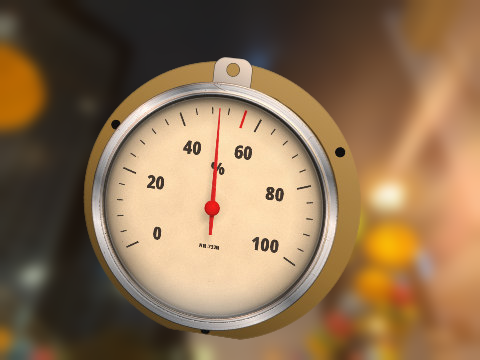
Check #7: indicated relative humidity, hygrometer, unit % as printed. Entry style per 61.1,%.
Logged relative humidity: 50,%
